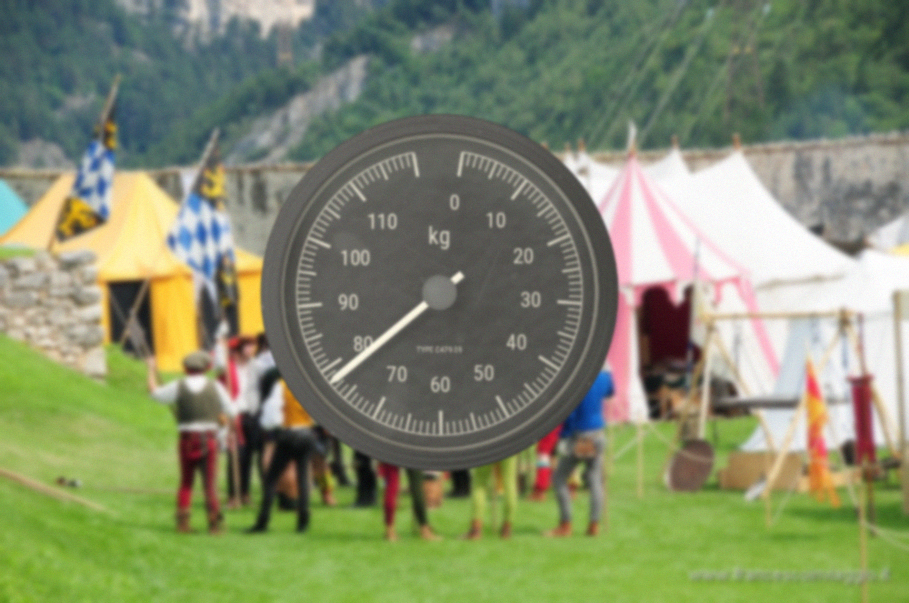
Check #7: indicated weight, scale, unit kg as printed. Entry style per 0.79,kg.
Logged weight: 78,kg
